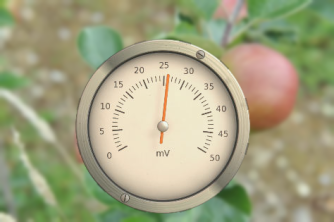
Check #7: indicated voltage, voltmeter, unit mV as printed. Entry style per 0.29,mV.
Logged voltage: 26,mV
